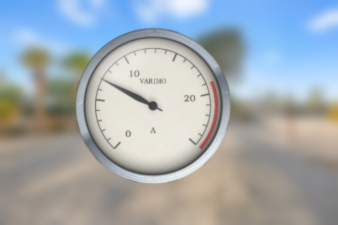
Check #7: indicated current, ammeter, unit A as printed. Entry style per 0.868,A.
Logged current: 7,A
